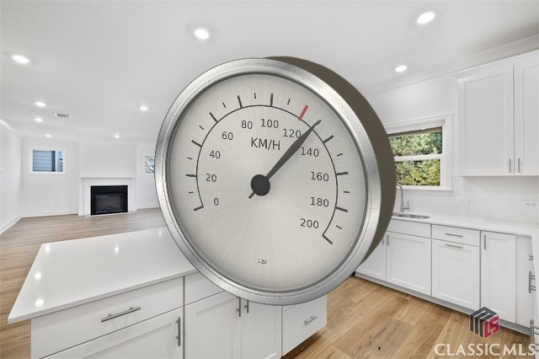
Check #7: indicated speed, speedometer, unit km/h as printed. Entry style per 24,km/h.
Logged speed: 130,km/h
